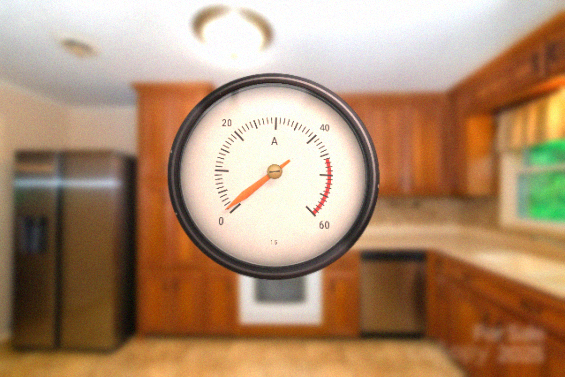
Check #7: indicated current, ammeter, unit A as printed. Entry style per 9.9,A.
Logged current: 1,A
